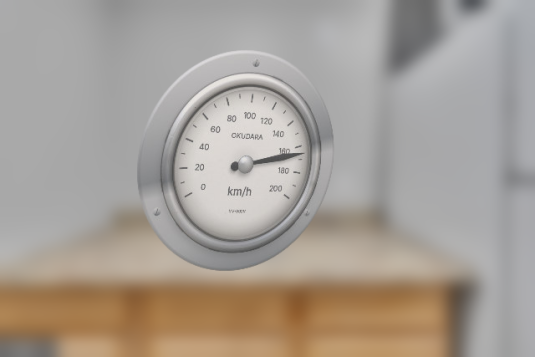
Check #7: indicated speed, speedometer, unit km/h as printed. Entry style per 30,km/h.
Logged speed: 165,km/h
